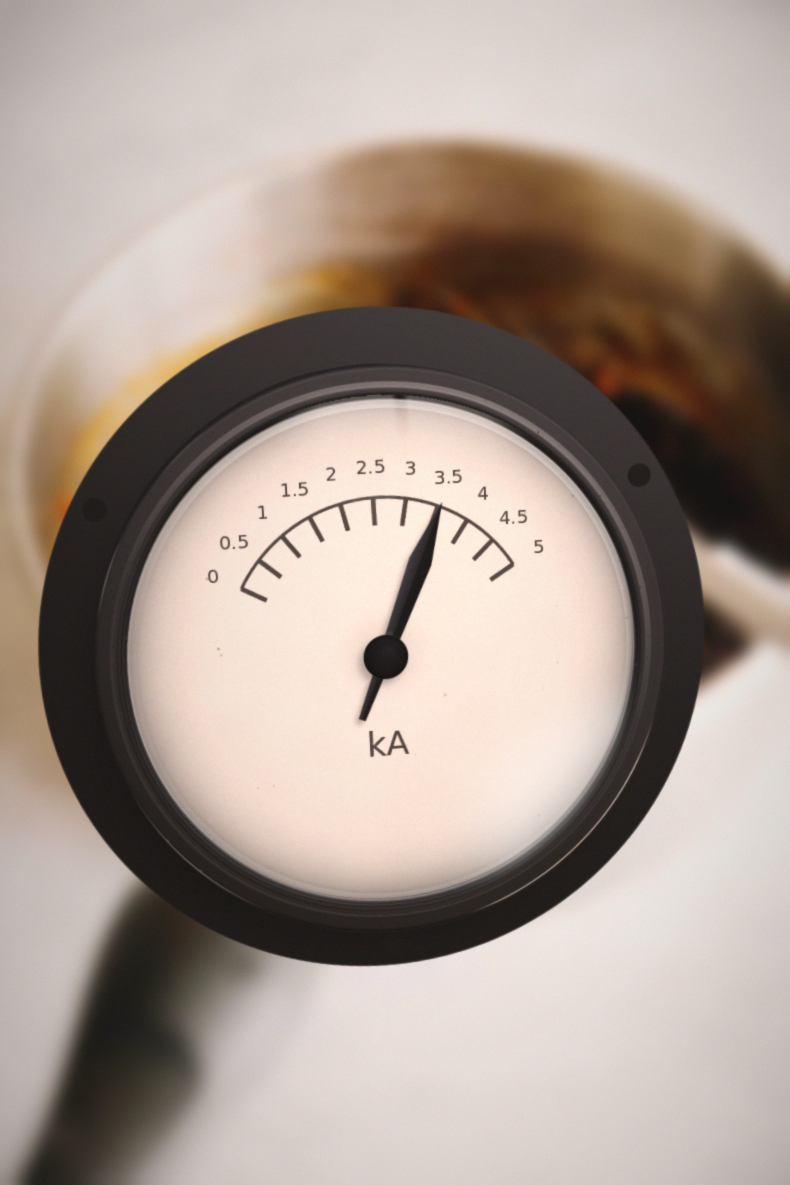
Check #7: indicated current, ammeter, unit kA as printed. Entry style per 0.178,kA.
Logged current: 3.5,kA
